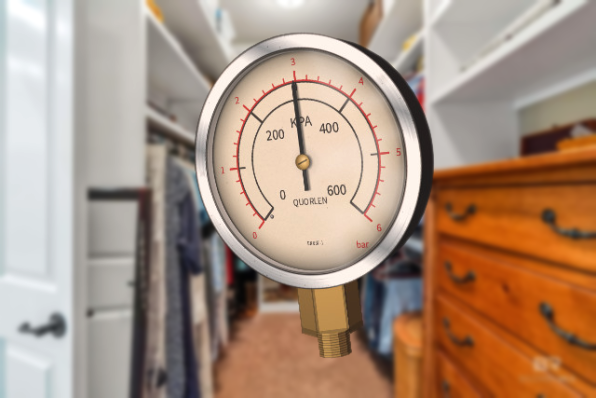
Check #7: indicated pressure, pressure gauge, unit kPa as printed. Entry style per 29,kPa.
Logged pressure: 300,kPa
